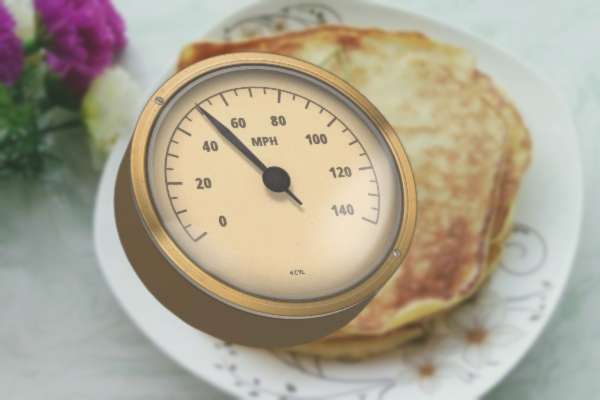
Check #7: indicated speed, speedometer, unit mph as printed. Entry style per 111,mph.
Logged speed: 50,mph
